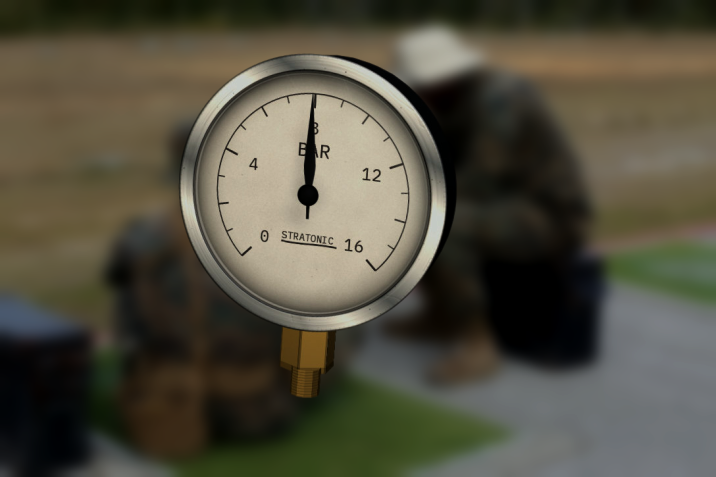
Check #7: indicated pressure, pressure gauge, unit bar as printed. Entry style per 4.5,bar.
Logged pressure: 8,bar
